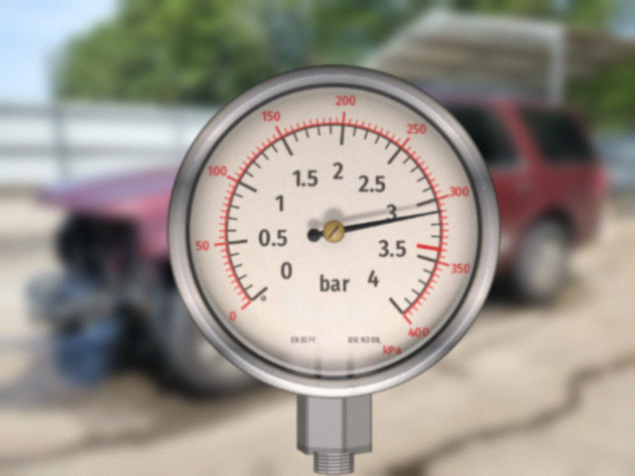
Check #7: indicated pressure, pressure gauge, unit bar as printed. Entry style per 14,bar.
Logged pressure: 3.1,bar
